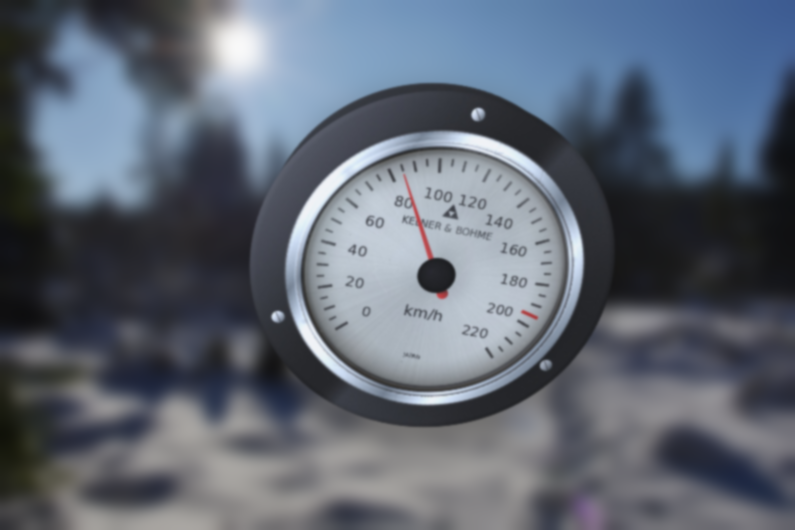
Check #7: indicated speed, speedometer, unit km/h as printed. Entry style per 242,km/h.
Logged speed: 85,km/h
